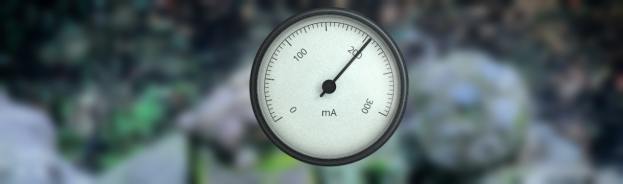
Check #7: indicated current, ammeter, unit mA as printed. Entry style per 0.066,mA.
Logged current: 205,mA
